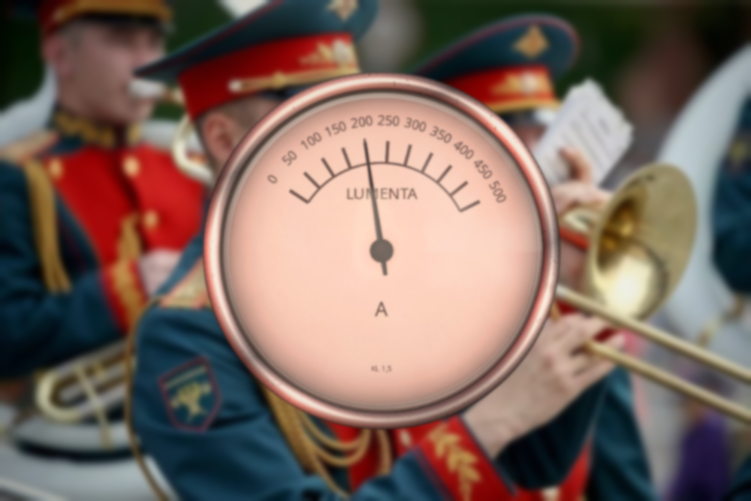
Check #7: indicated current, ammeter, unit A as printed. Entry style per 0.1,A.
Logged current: 200,A
